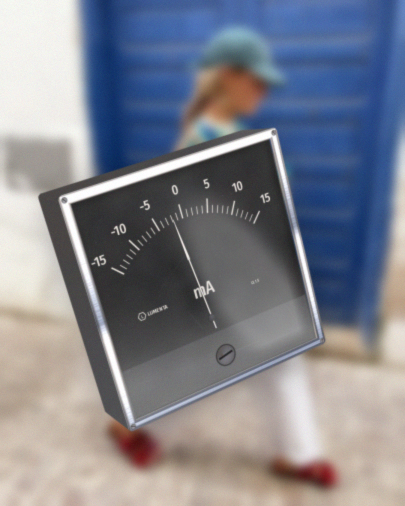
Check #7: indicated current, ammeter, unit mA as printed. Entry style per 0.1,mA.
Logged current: -2,mA
